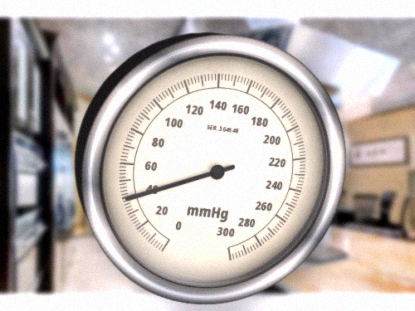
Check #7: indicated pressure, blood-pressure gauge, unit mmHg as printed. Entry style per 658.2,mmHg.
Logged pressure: 40,mmHg
